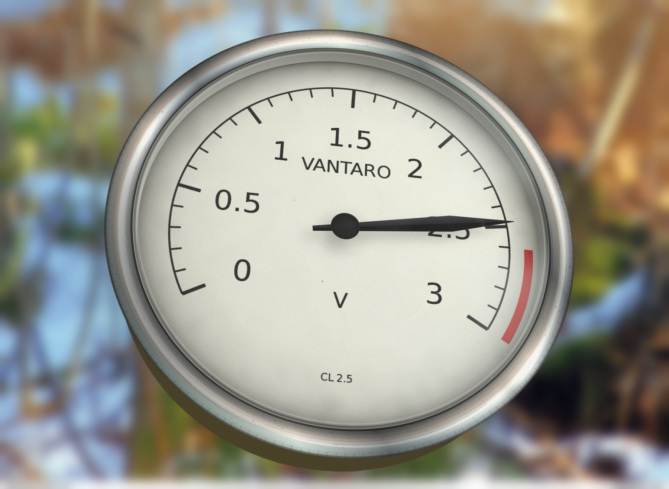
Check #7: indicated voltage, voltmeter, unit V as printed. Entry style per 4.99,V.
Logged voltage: 2.5,V
